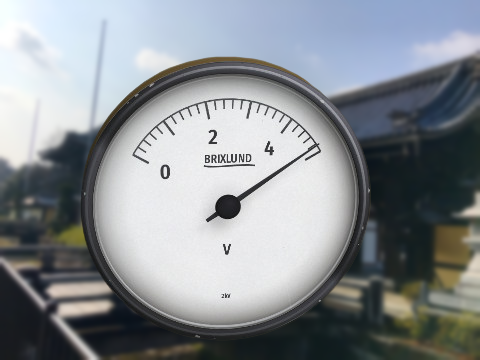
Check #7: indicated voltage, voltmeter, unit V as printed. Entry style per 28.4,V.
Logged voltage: 4.8,V
